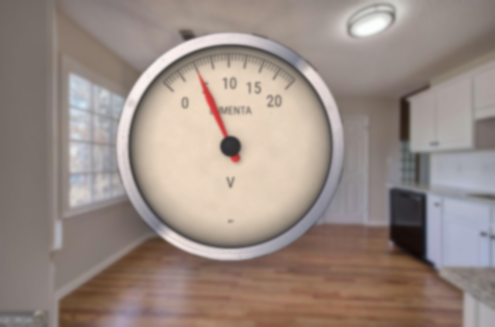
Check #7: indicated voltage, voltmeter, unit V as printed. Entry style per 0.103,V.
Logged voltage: 5,V
